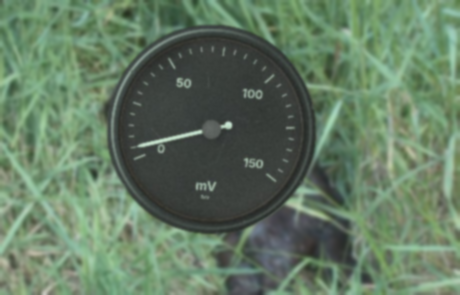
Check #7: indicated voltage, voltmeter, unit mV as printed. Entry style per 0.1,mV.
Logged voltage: 5,mV
